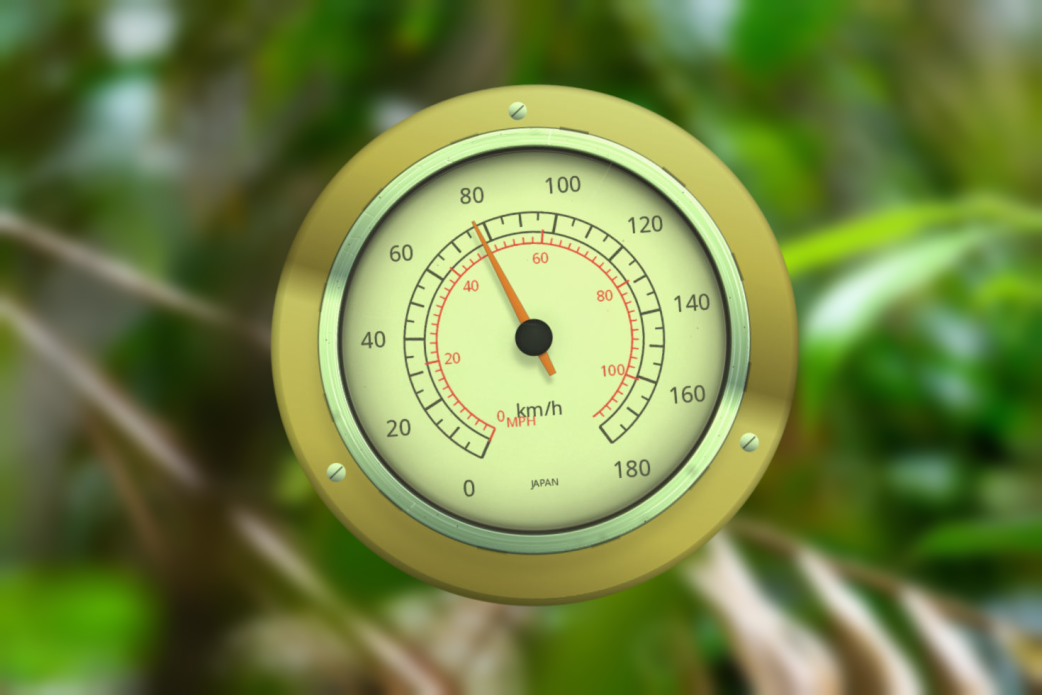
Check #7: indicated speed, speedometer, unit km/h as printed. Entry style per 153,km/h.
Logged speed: 77.5,km/h
